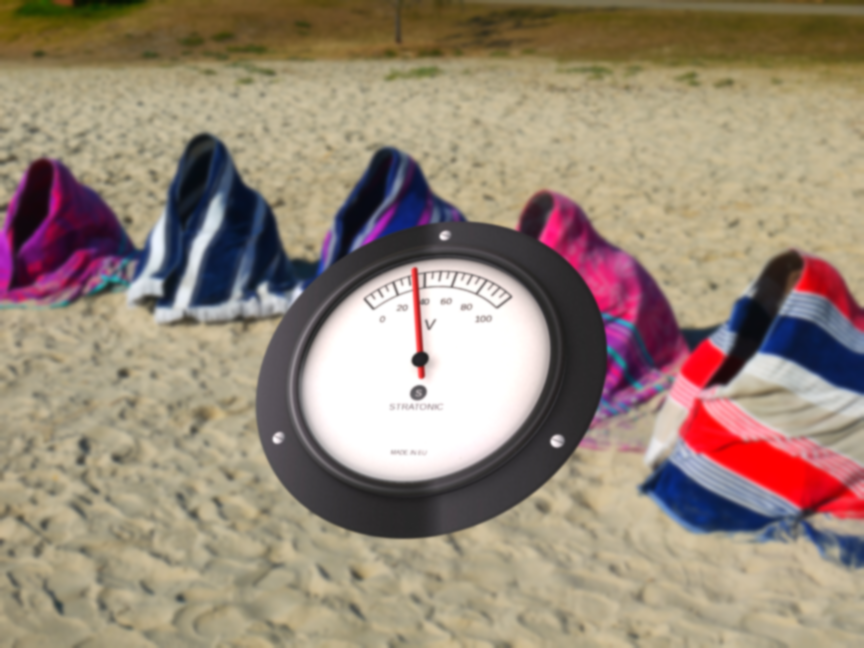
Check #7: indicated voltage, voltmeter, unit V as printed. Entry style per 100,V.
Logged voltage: 35,V
